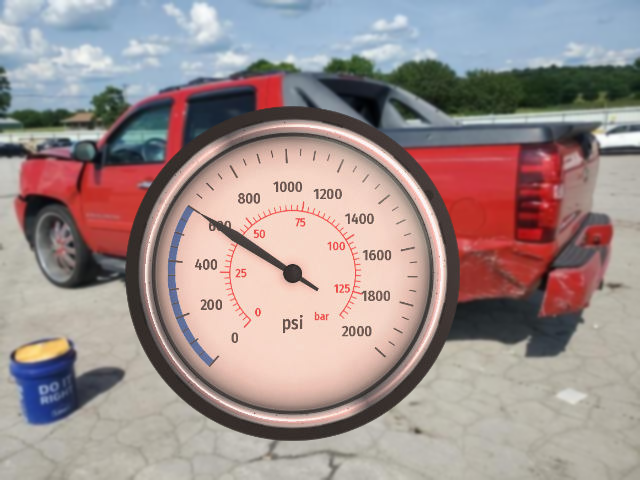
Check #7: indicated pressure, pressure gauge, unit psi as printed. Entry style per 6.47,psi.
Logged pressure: 600,psi
